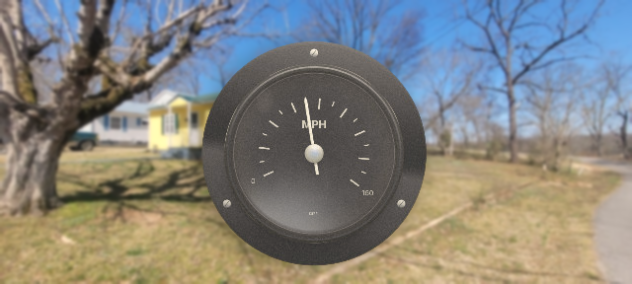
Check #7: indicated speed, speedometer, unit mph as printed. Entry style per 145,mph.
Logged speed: 70,mph
